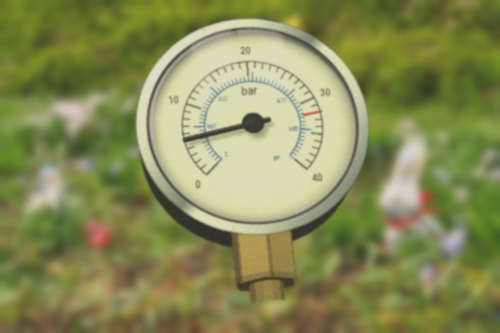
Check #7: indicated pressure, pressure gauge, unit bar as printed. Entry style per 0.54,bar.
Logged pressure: 5,bar
